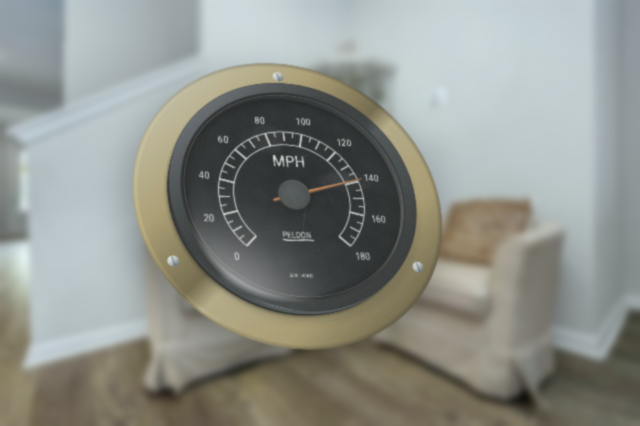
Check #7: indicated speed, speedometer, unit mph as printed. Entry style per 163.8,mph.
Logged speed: 140,mph
